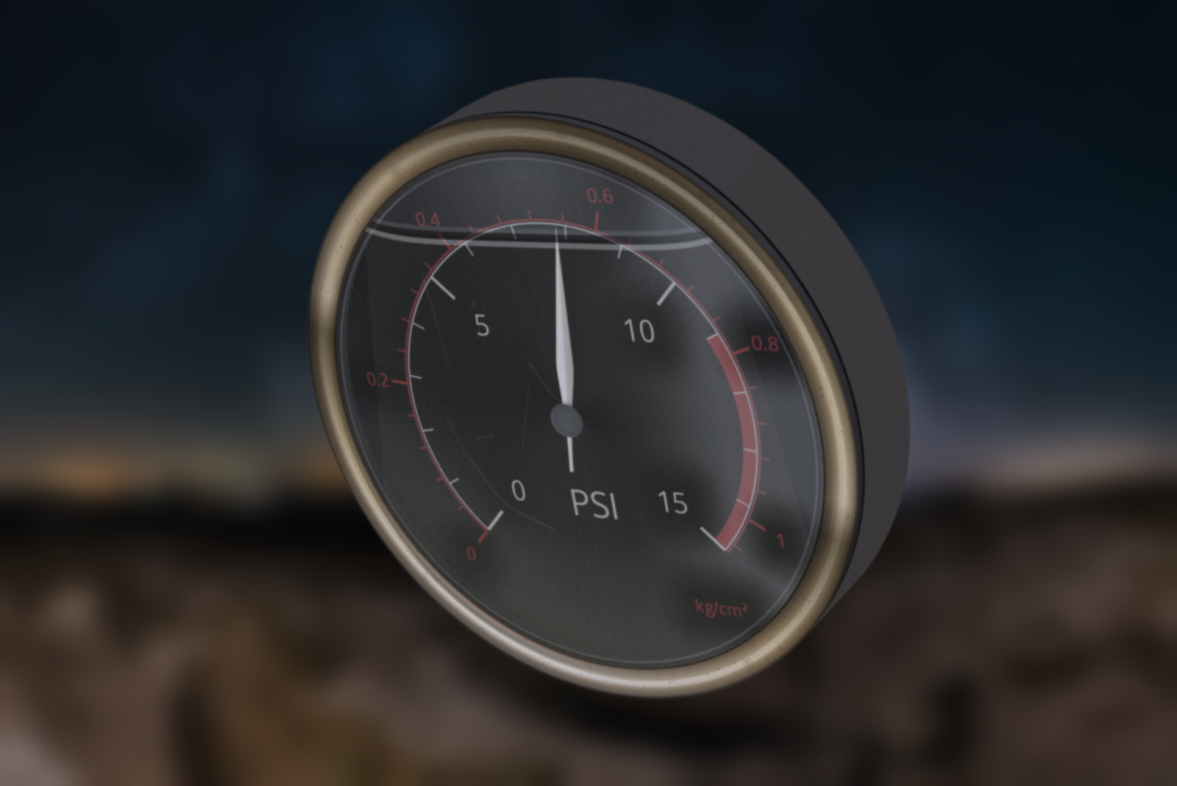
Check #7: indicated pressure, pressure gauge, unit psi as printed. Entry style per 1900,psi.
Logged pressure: 8,psi
